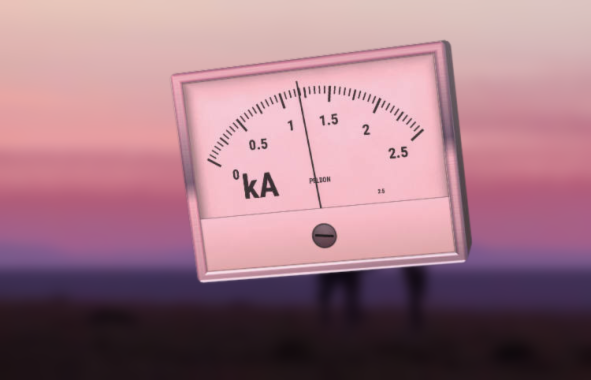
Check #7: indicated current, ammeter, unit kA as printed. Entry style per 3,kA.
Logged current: 1.2,kA
